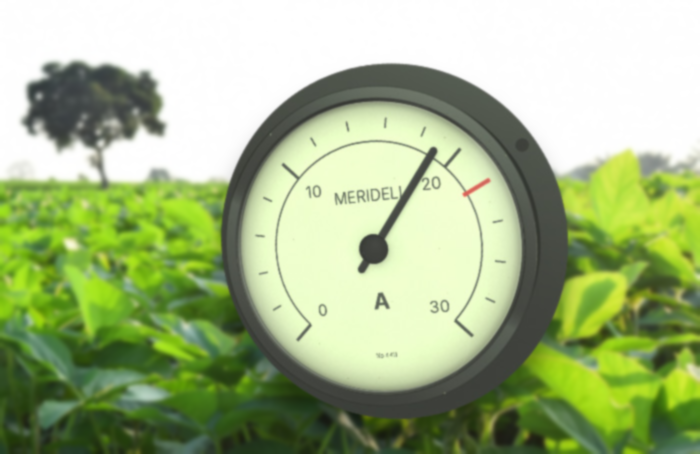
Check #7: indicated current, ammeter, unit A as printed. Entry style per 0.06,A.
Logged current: 19,A
